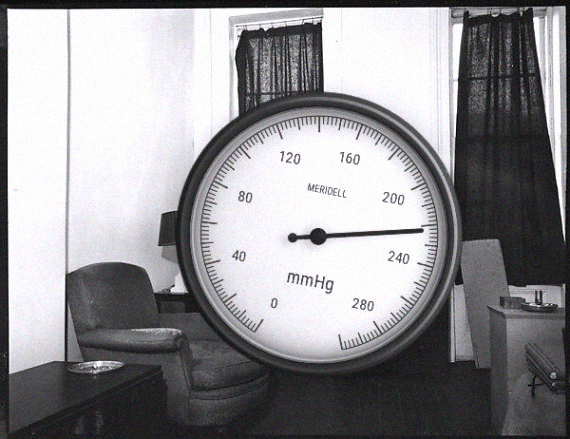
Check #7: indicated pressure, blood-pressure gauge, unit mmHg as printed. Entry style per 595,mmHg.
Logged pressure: 222,mmHg
